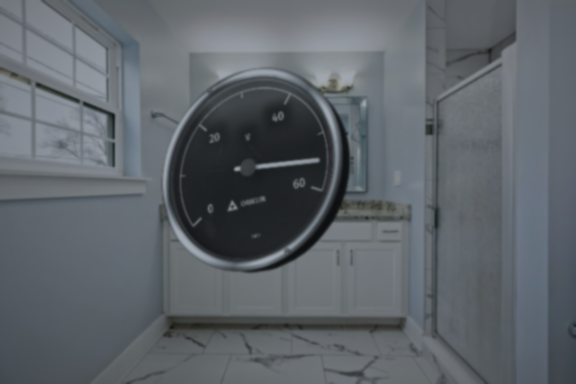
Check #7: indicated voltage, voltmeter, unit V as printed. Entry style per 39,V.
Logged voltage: 55,V
